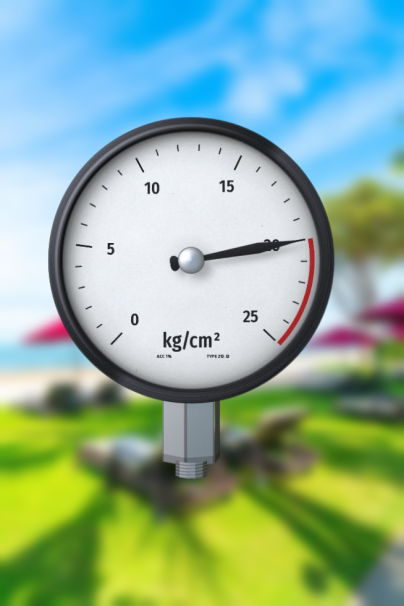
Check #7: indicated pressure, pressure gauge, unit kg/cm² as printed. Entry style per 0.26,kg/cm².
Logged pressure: 20,kg/cm²
